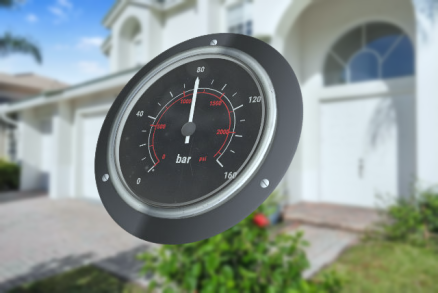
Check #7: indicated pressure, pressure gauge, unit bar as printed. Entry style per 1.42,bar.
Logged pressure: 80,bar
